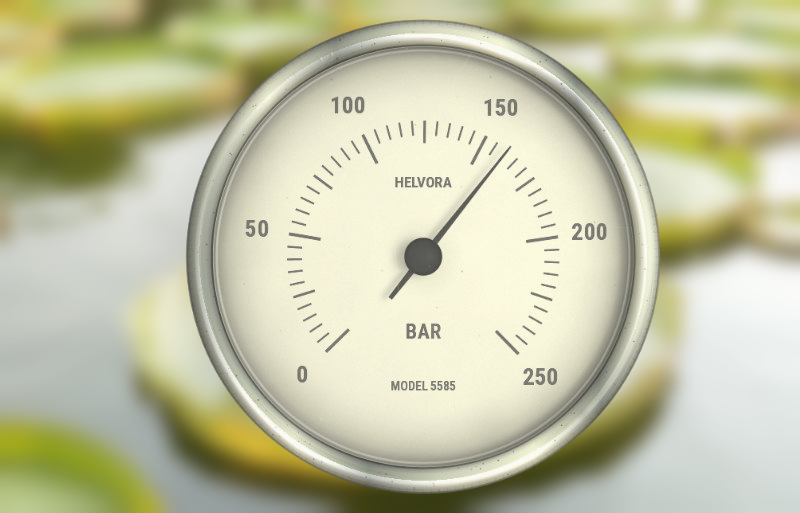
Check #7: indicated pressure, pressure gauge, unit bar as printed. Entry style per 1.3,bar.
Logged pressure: 160,bar
